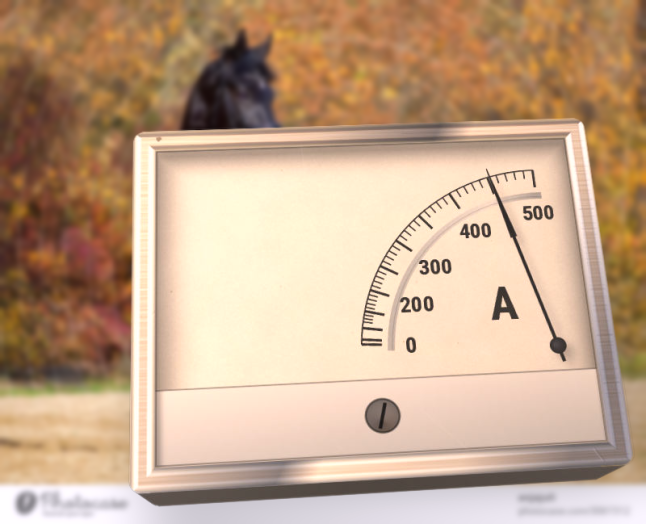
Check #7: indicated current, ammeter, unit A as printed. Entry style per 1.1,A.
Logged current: 450,A
